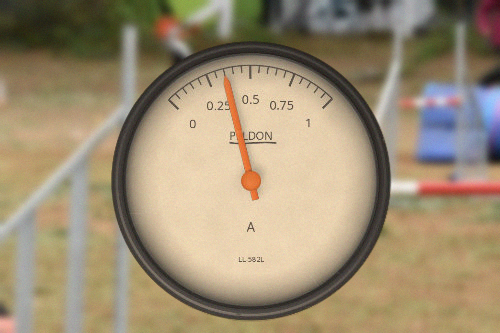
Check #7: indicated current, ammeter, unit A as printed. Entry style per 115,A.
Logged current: 0.35,A
